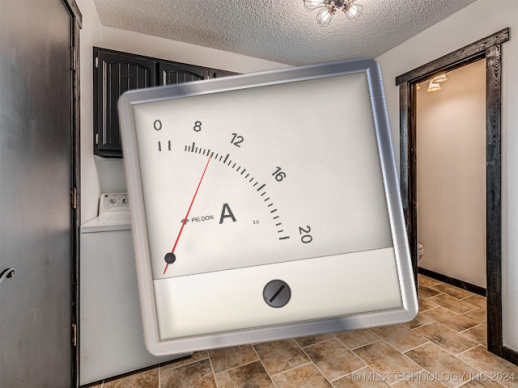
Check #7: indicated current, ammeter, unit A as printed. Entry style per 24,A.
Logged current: 10.5,A
